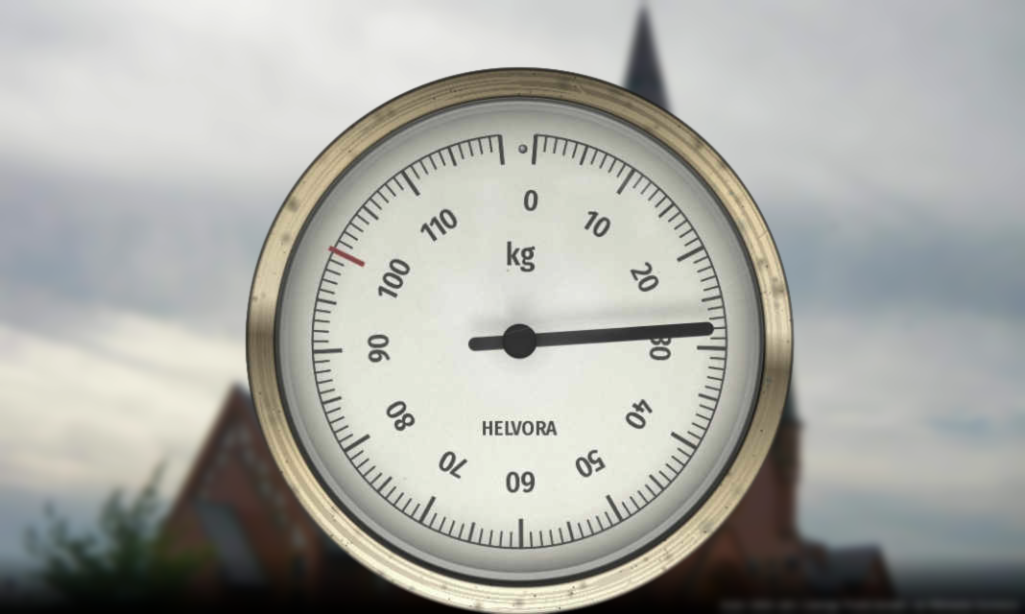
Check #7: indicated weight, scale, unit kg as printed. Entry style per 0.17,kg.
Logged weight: 28,kg
